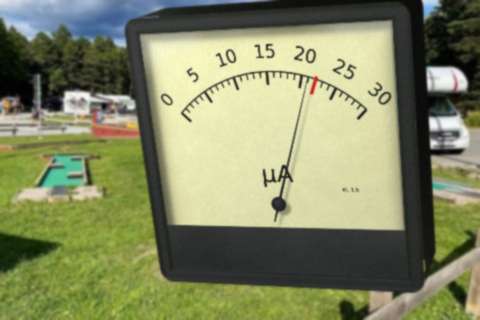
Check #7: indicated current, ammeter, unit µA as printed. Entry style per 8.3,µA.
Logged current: 21,µA
